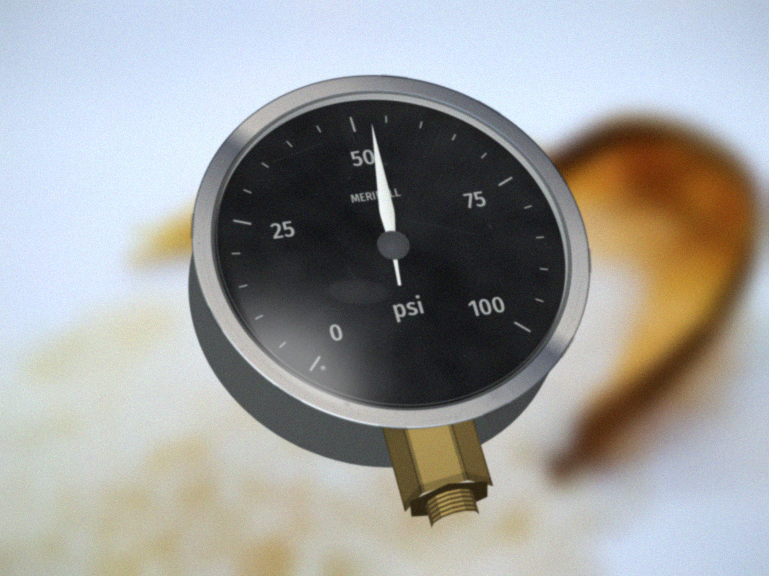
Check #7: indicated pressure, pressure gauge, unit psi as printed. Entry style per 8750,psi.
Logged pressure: 52.5,psi
